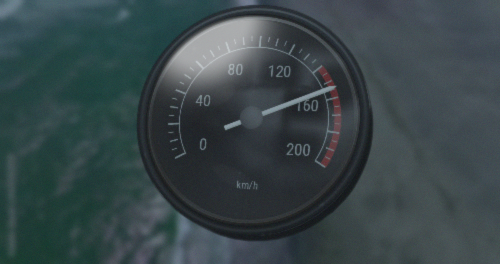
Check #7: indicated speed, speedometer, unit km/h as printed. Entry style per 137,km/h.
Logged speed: 155,km/h
